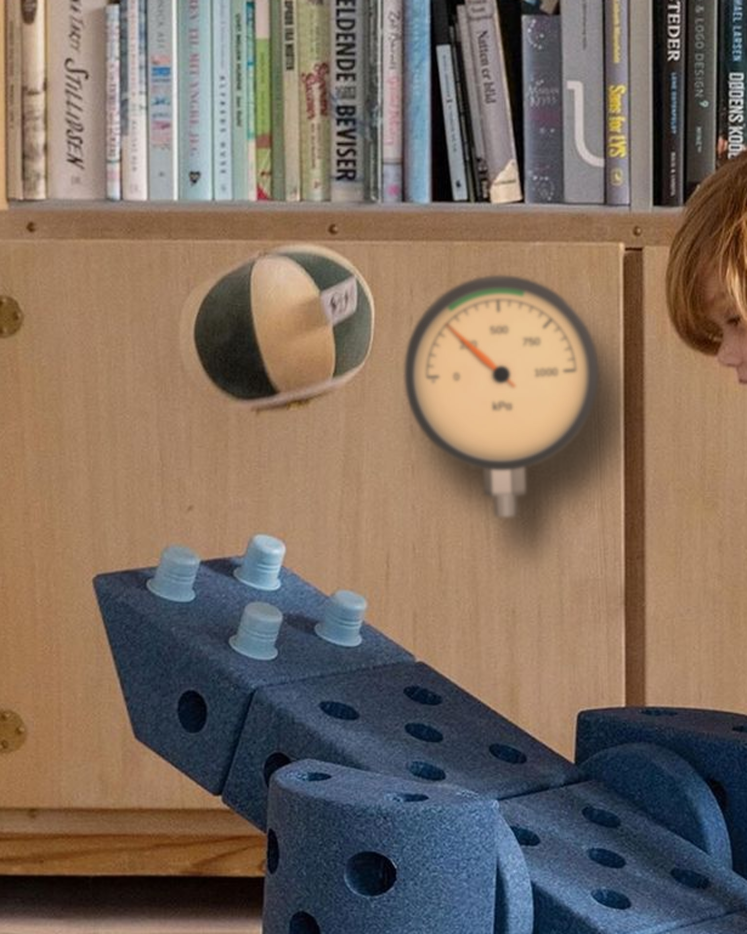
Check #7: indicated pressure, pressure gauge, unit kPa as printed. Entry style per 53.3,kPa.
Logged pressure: 250,kPa
